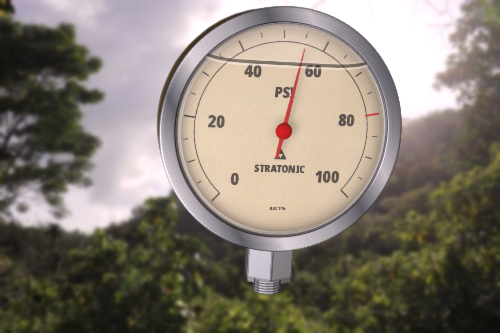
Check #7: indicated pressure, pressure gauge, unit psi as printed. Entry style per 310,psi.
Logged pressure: 55,psi
